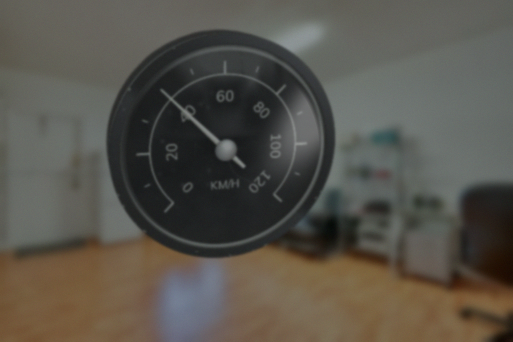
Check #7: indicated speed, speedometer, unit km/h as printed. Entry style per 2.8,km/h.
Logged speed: 40,km/h
